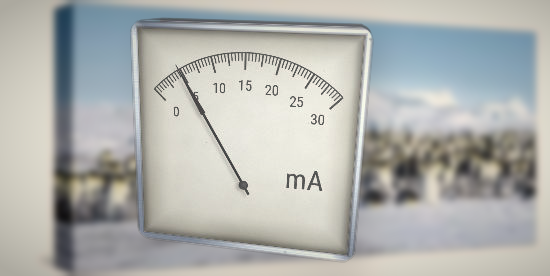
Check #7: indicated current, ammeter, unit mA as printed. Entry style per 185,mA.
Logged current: 5,mA
